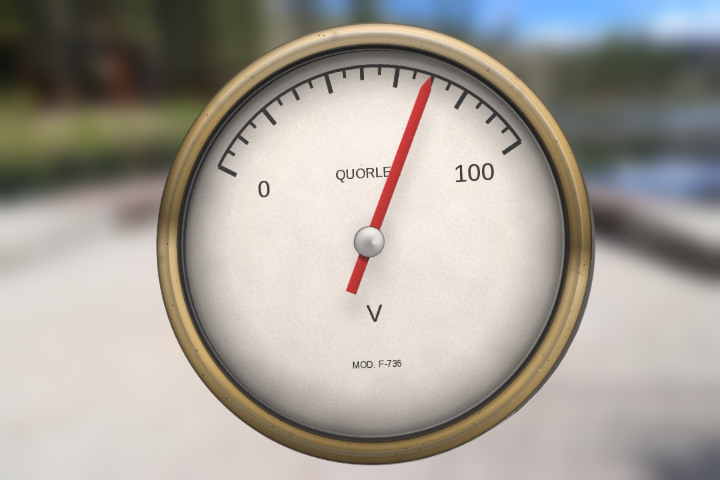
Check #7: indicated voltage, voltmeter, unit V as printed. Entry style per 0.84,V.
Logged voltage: 70,V
